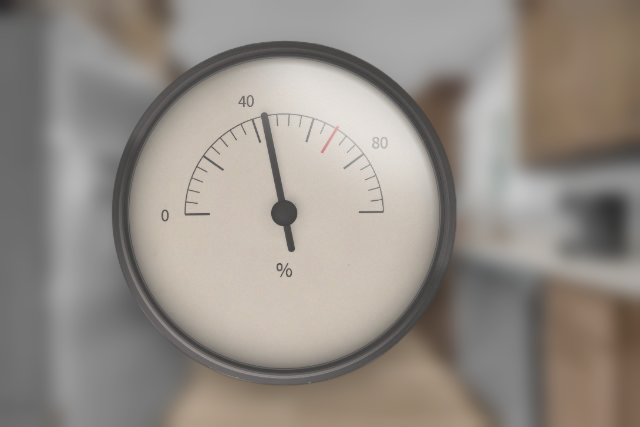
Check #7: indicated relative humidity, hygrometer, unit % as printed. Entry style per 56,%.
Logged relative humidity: 44,%
